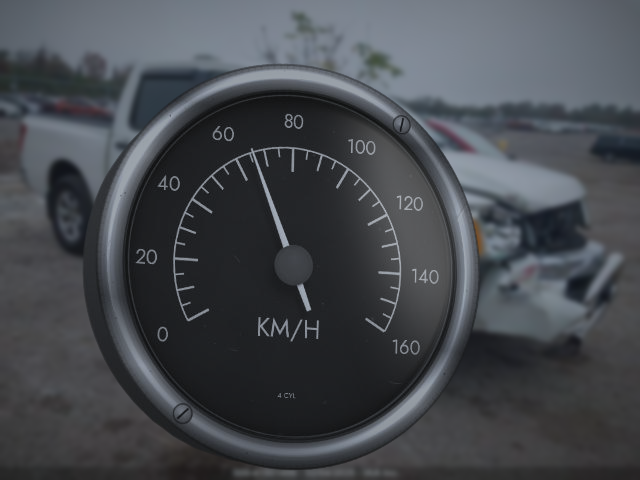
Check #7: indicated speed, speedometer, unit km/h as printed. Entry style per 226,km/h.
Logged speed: 65,km/h
